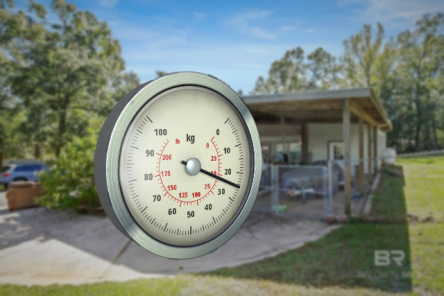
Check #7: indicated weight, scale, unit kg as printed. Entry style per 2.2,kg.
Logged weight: 25,kg
